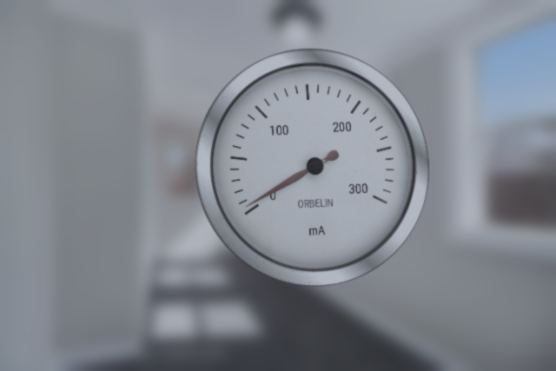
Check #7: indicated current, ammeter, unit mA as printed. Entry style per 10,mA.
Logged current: 5,mA
